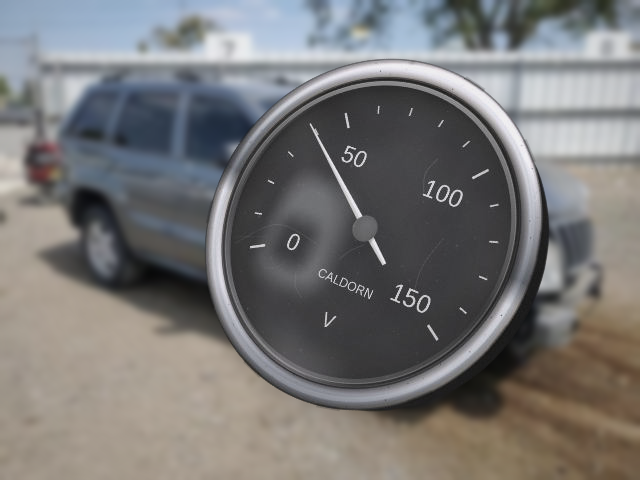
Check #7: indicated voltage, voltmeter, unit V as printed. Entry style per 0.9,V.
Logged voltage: 40,V
